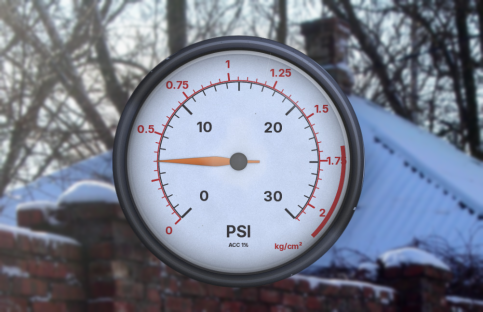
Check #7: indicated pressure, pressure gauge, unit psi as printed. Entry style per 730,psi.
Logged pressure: 5,psi
